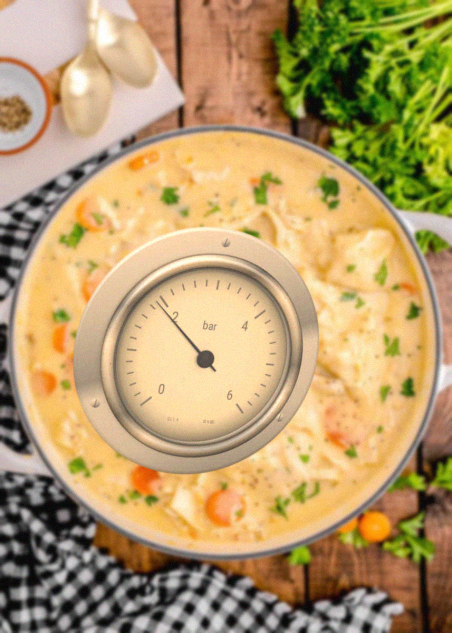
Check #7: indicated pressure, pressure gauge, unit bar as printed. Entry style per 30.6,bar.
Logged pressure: 1.9,bar
